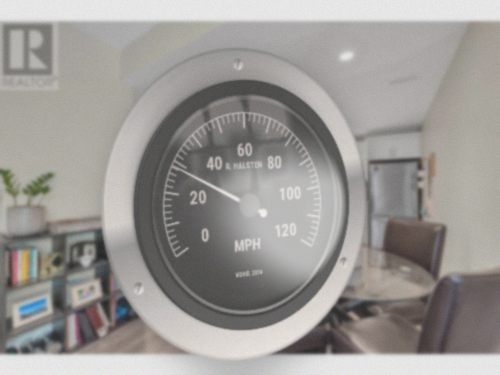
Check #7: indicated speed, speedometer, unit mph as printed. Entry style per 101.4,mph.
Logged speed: 28,mph
